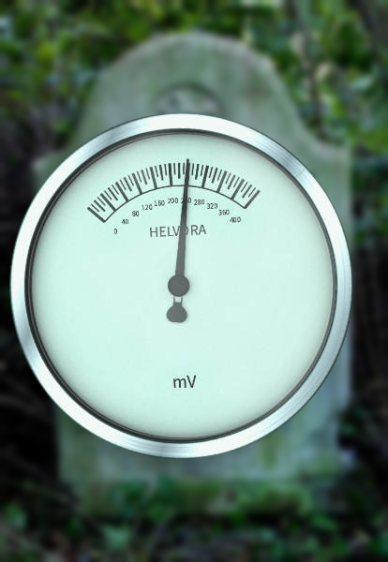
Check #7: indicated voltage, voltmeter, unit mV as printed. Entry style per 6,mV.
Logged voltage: 240,mV
